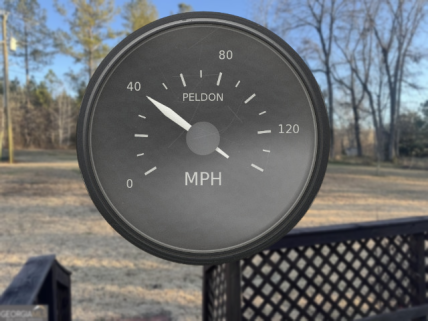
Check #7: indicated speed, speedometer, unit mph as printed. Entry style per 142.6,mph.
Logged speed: 40,mph
